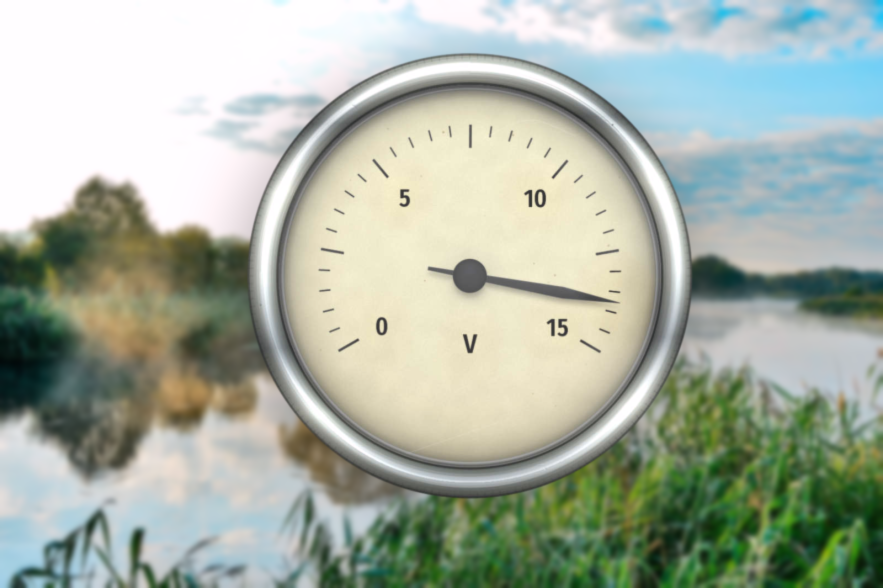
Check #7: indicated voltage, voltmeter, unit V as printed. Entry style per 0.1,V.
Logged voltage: 13.75,V
